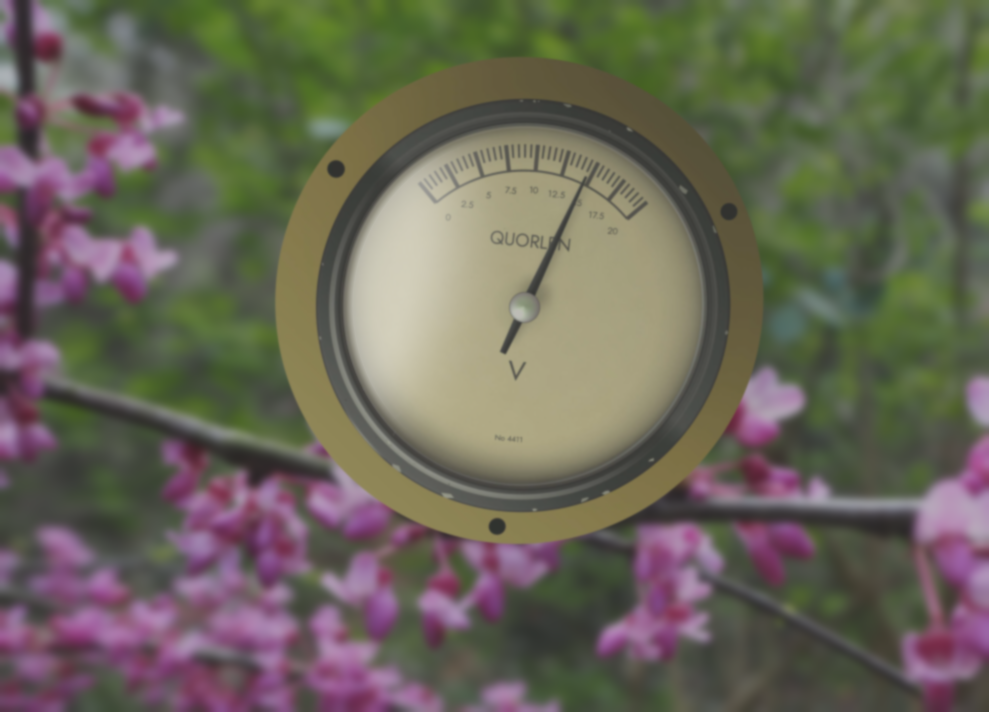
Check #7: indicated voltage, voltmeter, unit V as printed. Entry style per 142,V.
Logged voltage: 14.5,V
